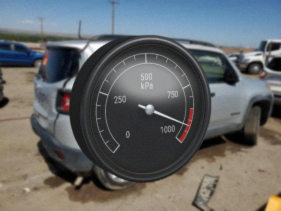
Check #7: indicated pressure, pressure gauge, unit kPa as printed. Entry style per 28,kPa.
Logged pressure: 925,kPa
